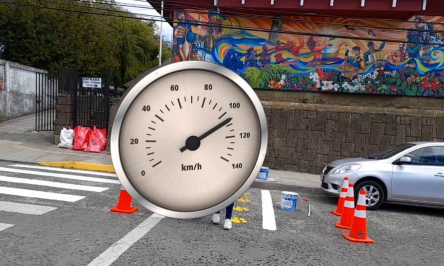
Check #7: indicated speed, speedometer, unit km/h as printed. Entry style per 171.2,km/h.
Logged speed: 105,km/h
